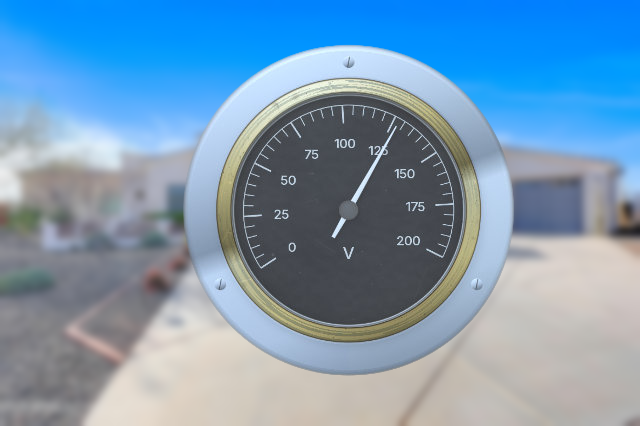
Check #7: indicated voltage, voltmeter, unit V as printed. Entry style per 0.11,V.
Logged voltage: 127.5,V
